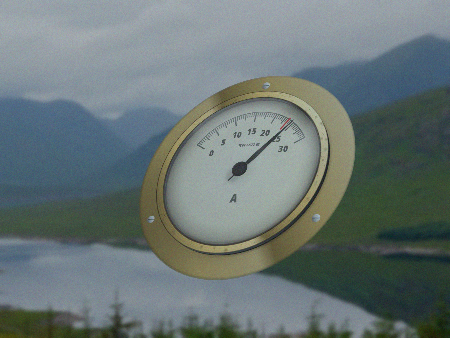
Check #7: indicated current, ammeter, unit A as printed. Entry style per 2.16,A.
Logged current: 25,A
